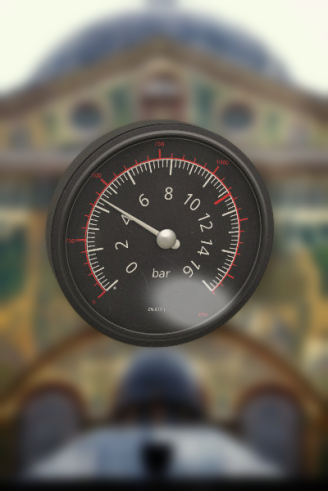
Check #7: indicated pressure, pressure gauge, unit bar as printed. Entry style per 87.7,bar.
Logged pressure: 4.4,bar
